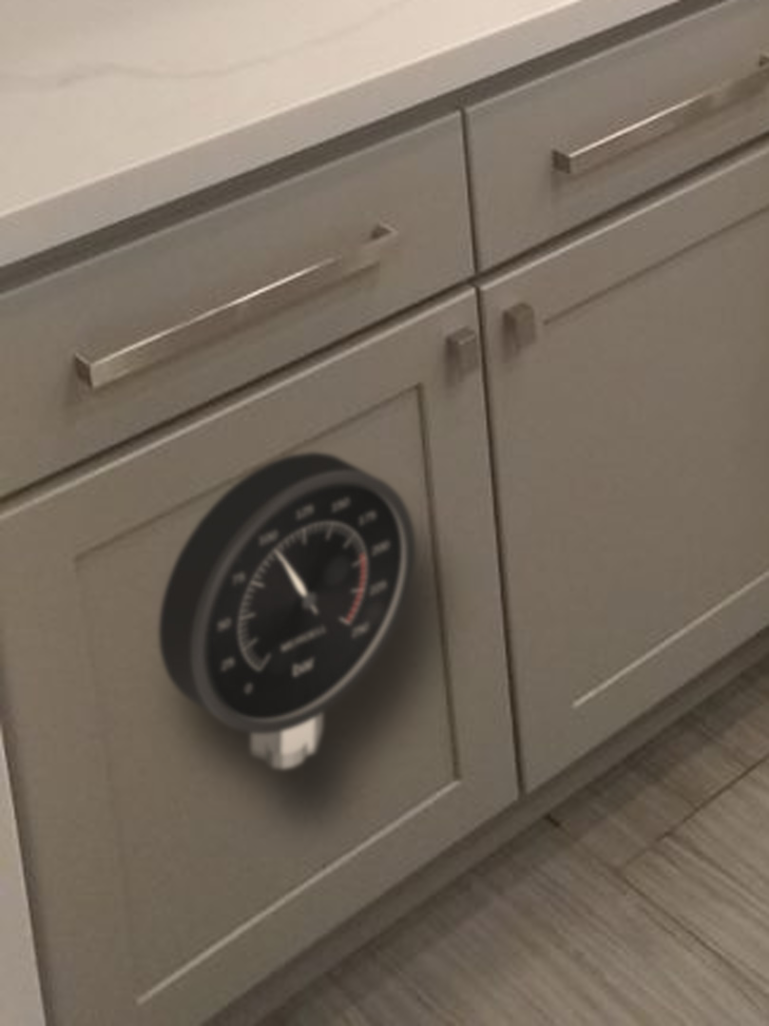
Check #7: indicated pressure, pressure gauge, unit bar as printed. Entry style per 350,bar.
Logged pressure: 100,bar
